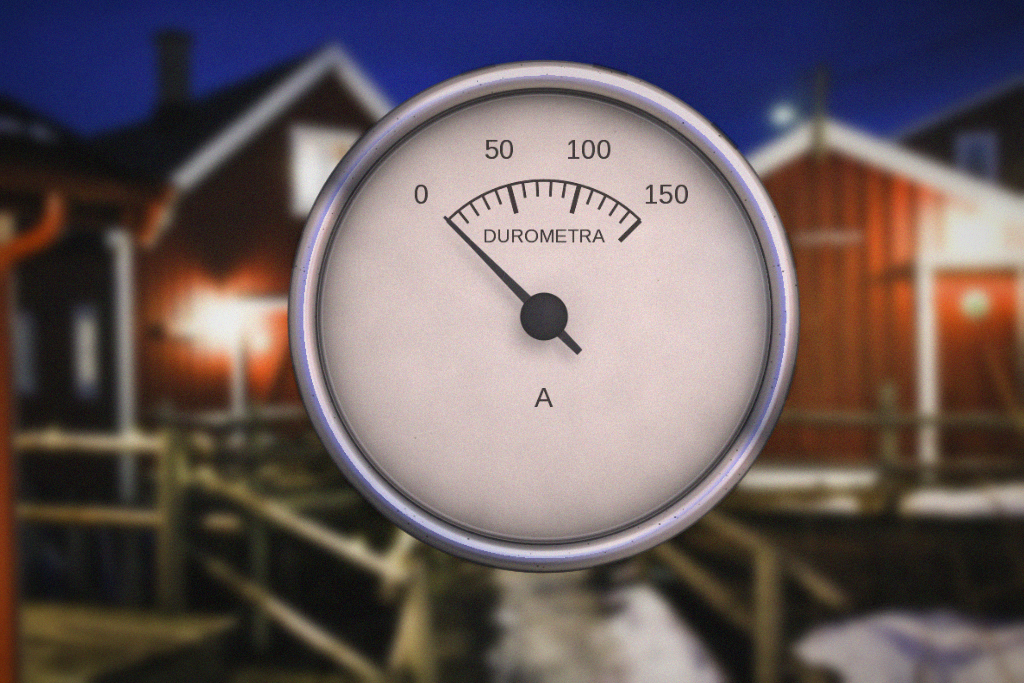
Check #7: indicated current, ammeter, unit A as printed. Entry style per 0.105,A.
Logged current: 0,A
